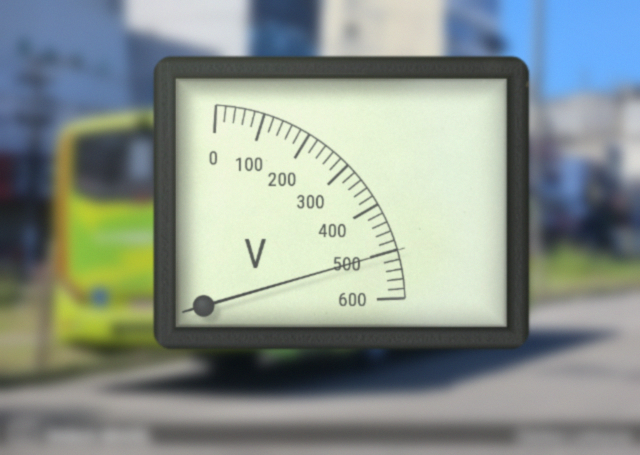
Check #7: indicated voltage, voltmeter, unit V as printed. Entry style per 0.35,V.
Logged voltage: 500,V
